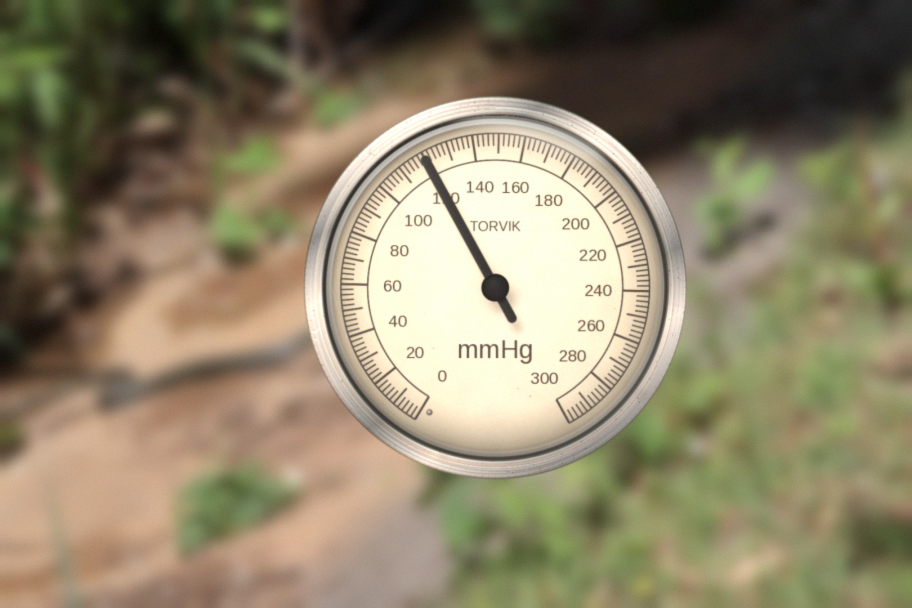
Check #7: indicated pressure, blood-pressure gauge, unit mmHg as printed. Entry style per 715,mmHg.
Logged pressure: 120,mmHg
